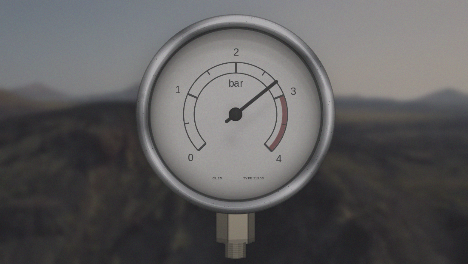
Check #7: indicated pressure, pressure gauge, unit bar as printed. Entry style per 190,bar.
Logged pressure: 2.75,bar
